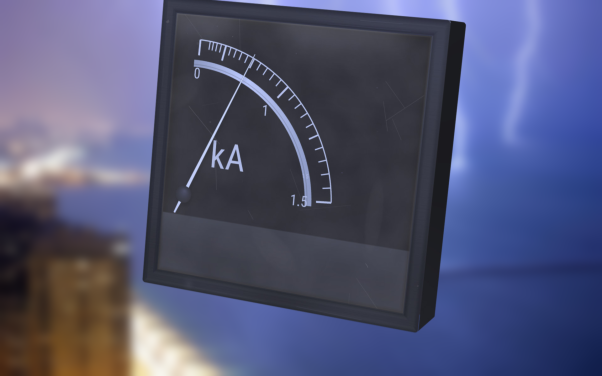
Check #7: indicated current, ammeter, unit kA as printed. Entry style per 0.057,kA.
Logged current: 0.75,kA
